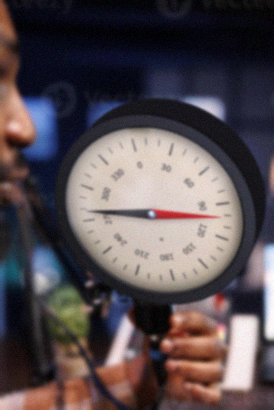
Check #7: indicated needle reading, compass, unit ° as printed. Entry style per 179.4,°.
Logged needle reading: 100,°
